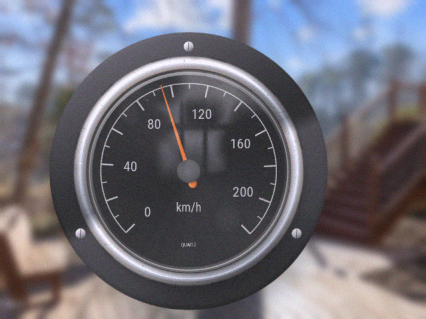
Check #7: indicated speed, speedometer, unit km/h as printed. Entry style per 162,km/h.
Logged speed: 95,km/h
